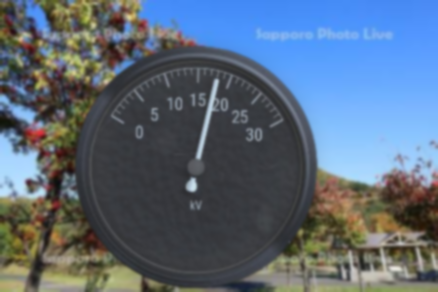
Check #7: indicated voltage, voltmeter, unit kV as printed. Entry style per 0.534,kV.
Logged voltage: 18,kV
